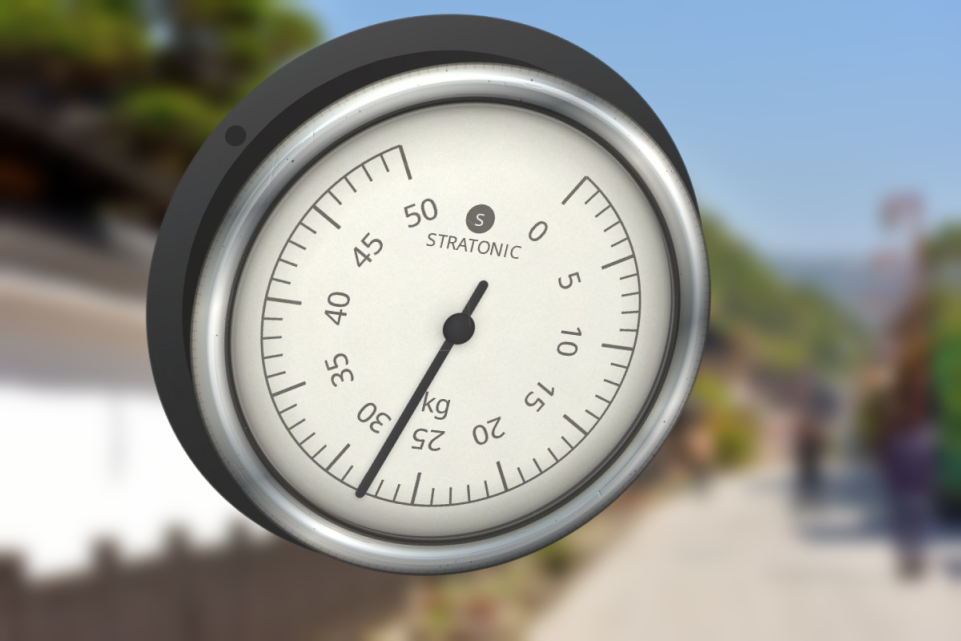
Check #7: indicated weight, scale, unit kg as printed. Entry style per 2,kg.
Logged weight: 28,kg
